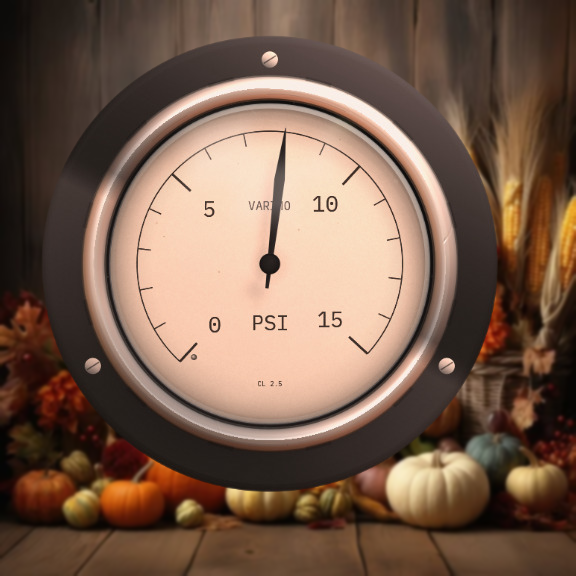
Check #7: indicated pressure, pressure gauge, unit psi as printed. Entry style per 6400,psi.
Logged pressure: 8,psi
